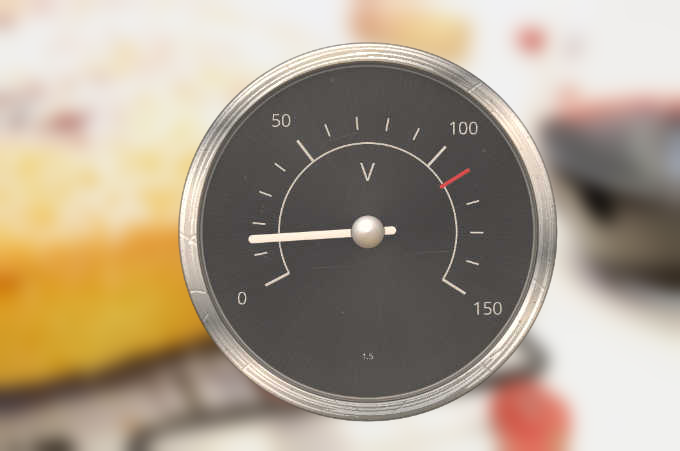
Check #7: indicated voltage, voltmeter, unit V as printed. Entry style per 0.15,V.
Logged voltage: 15,V
